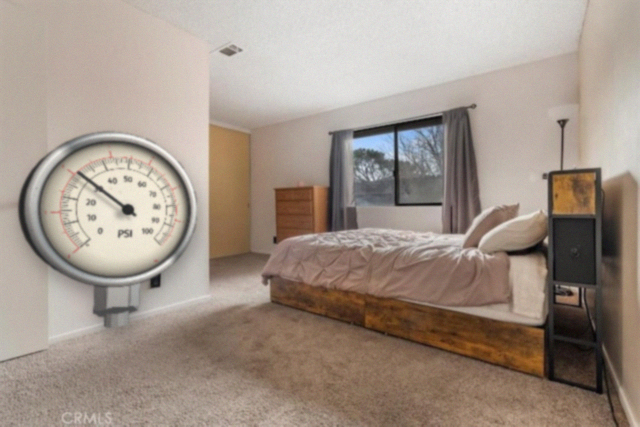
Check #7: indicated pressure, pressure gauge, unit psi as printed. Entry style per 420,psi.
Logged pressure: 30,psi
